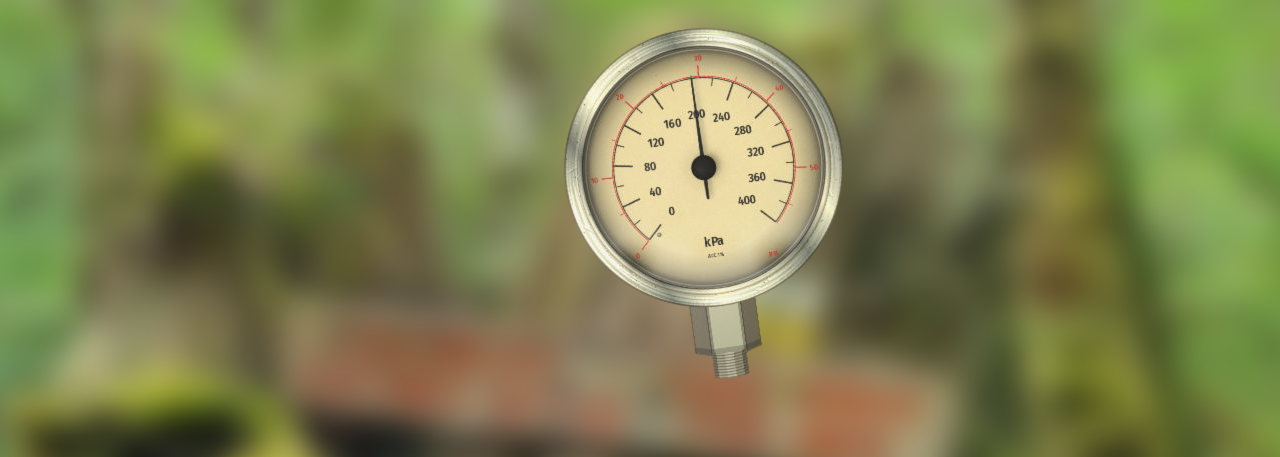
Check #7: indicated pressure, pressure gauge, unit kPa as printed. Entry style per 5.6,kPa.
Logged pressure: 200,kPa
